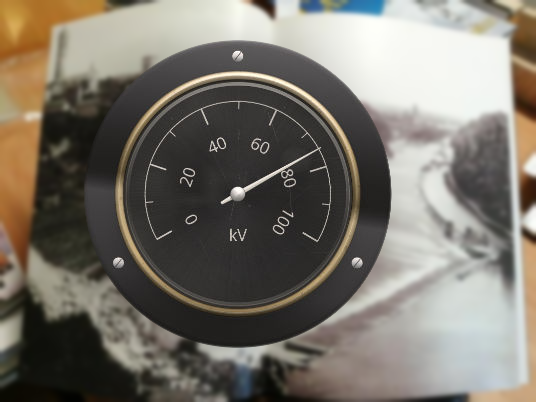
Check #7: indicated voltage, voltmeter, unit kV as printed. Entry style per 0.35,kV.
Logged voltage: 75,kV
